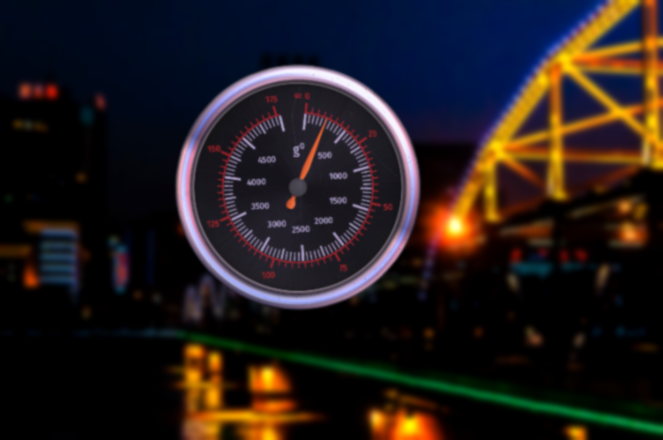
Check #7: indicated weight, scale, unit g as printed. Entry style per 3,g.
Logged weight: 250,g
